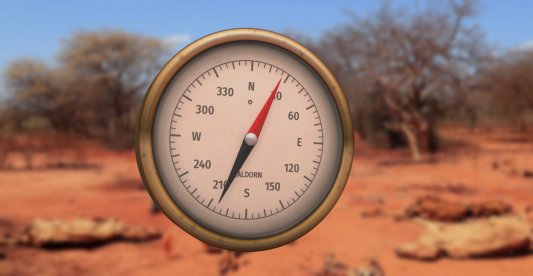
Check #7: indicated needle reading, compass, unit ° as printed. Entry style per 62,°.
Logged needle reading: 25,°
